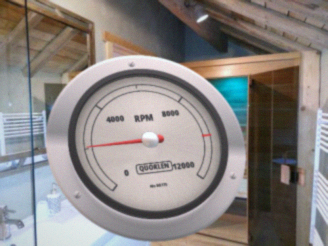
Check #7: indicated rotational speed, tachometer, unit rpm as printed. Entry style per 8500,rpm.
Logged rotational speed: 2000,rpm
